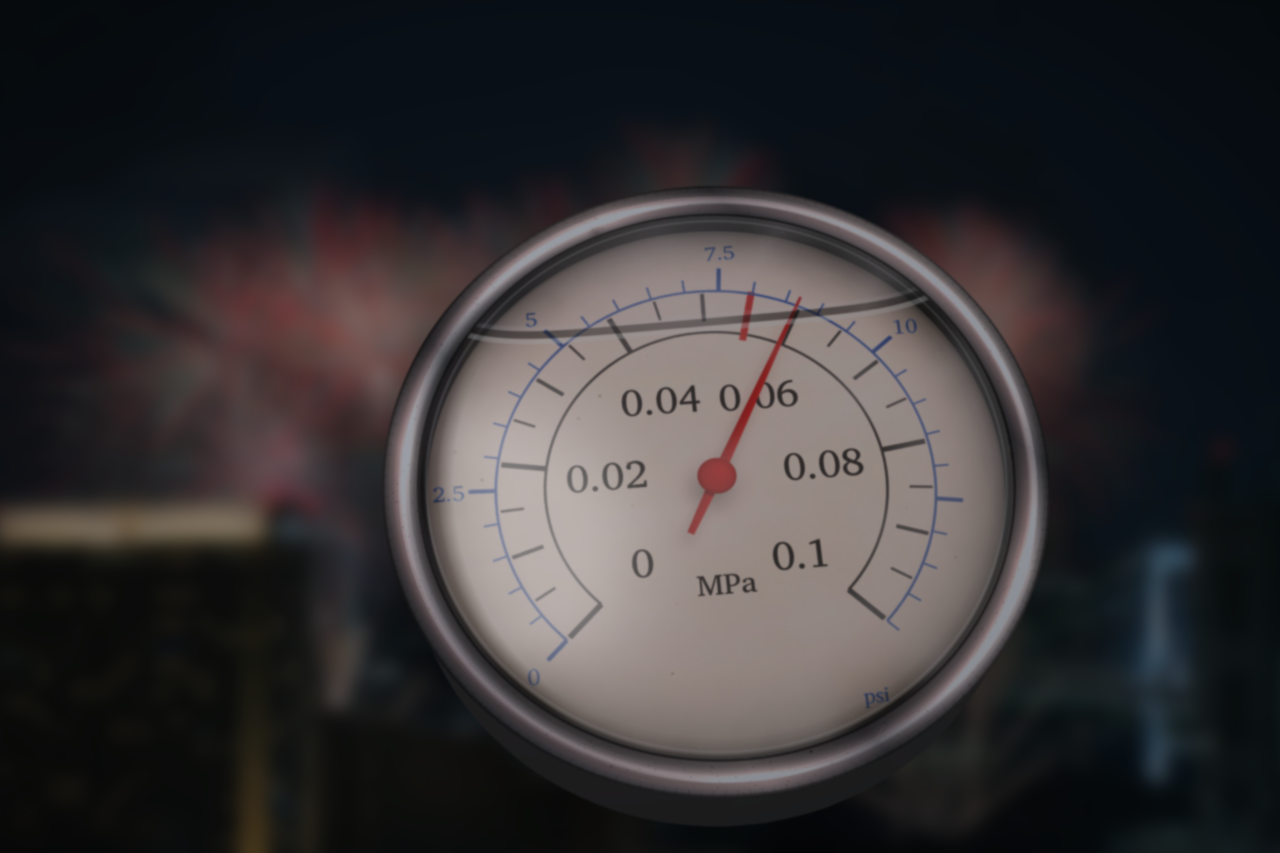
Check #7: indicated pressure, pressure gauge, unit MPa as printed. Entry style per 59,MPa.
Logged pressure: 0.06,MPa
